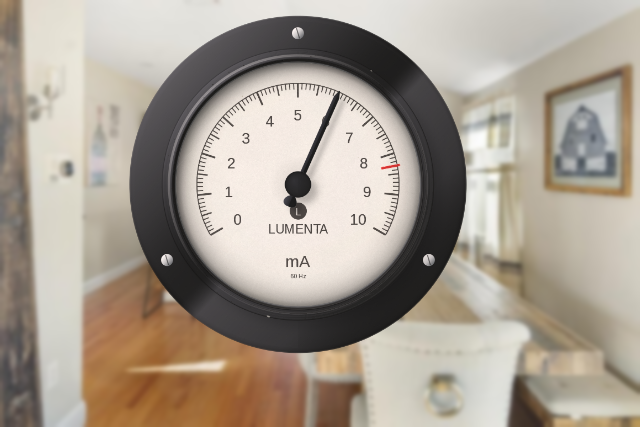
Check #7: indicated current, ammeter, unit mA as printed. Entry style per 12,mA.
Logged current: 6,mA
